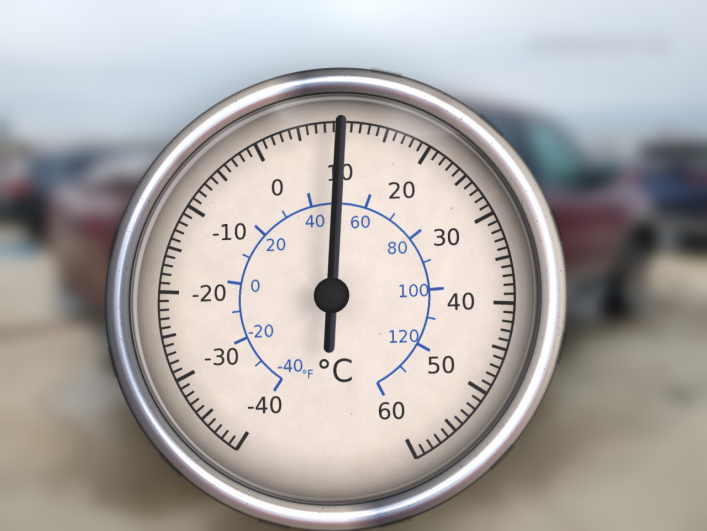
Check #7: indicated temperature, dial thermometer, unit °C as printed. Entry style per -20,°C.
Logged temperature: 10,°C
